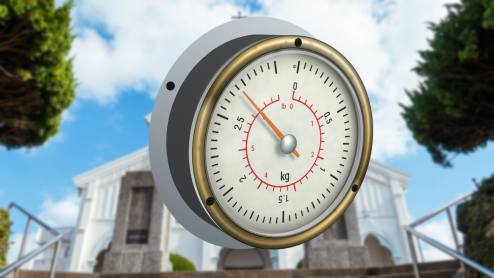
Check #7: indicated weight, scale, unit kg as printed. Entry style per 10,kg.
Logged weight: 2.7,kg
